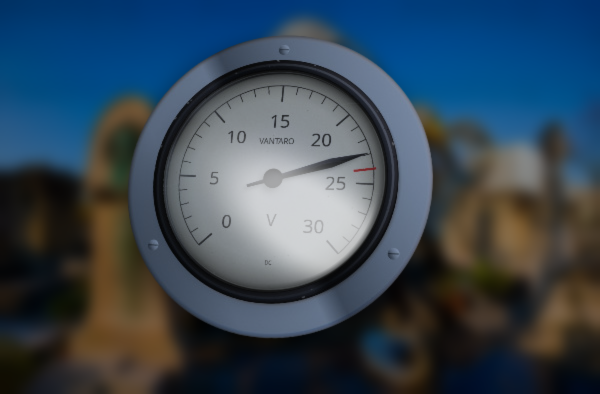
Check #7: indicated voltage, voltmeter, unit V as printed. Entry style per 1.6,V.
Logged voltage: 23,V
